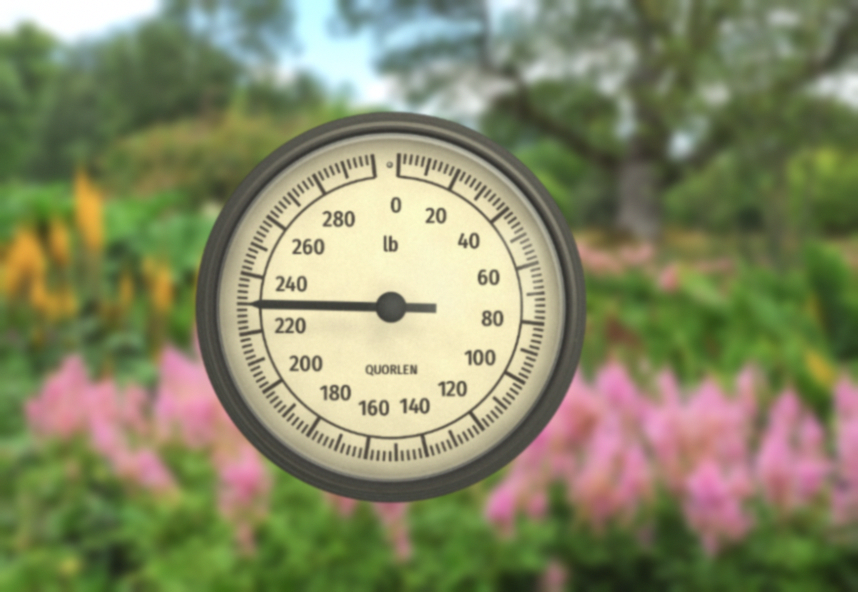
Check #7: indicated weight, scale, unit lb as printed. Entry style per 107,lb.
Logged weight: 230,lb
